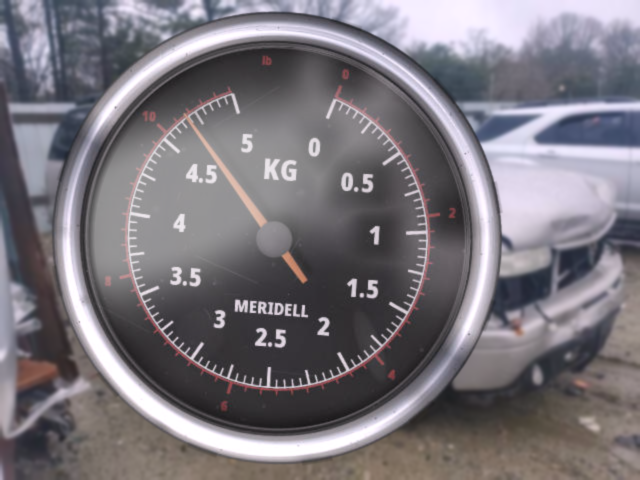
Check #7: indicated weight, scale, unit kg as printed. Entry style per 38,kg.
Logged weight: 4.7,kg
